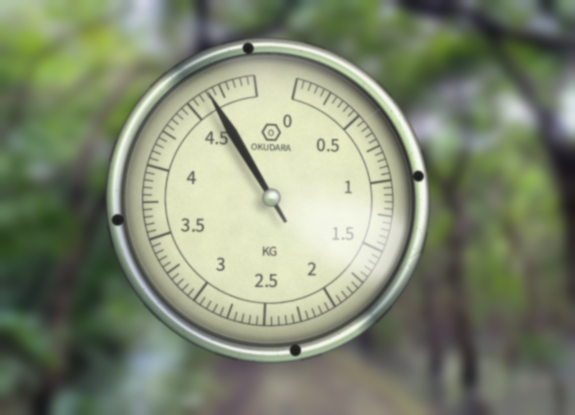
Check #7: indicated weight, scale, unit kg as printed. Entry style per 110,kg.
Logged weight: 4.65,kg
